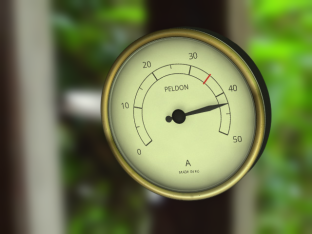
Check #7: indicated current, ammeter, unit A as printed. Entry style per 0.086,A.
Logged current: 42.5,A
